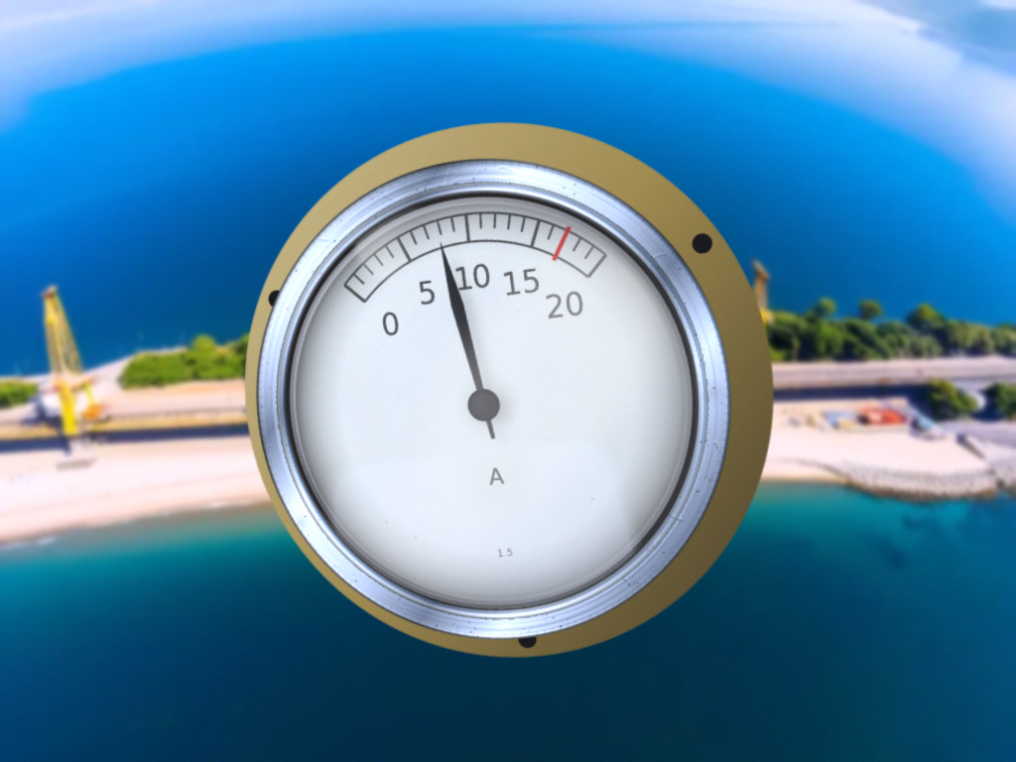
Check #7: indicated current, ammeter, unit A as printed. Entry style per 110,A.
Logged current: 8,A
